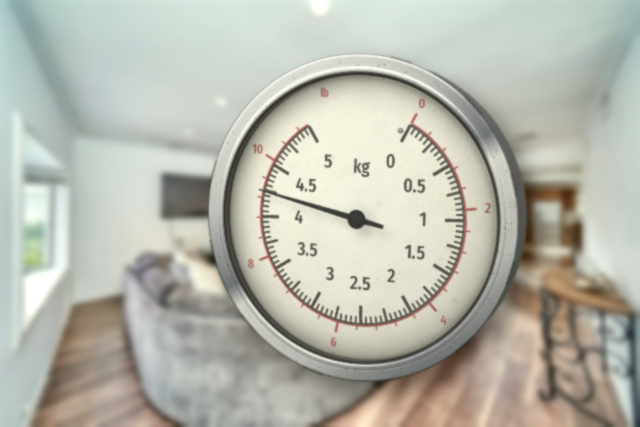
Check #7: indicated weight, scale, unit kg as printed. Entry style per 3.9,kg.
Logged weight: 4.25,kg
